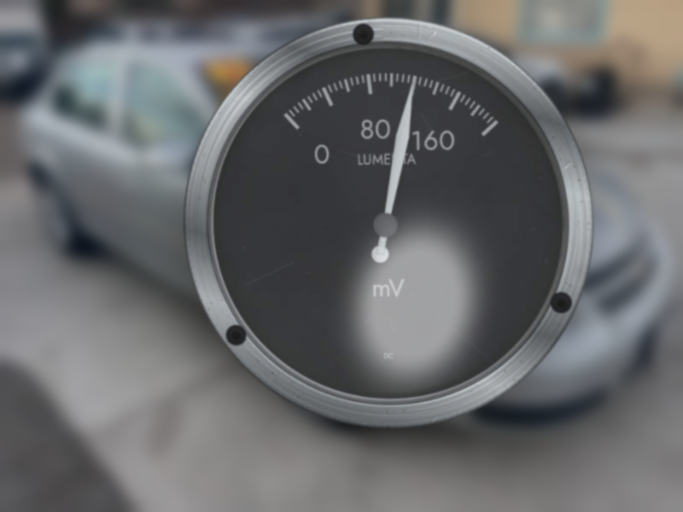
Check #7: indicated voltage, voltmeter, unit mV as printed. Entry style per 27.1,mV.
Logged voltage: 120,mV
